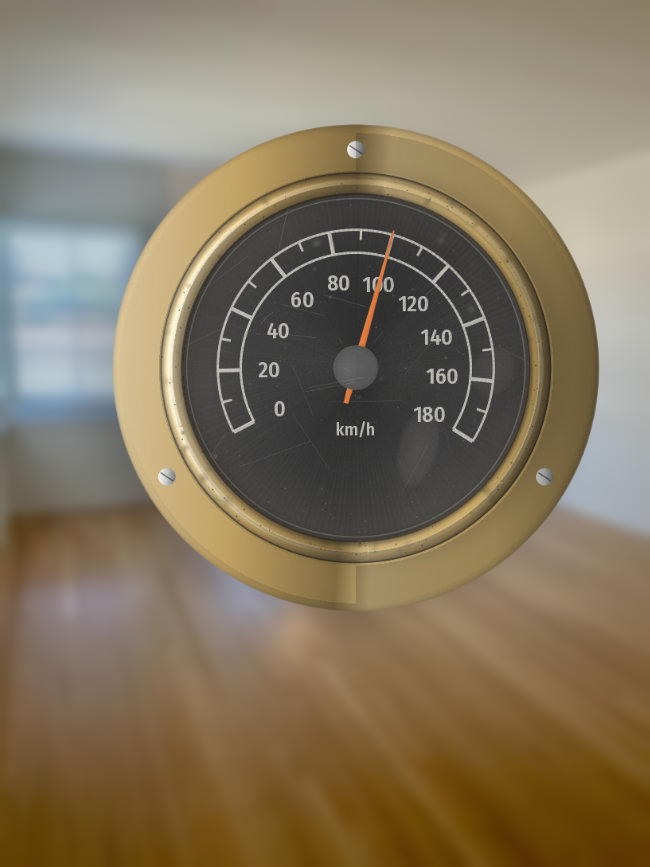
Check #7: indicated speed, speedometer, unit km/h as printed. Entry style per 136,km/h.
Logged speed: 100,km/h
